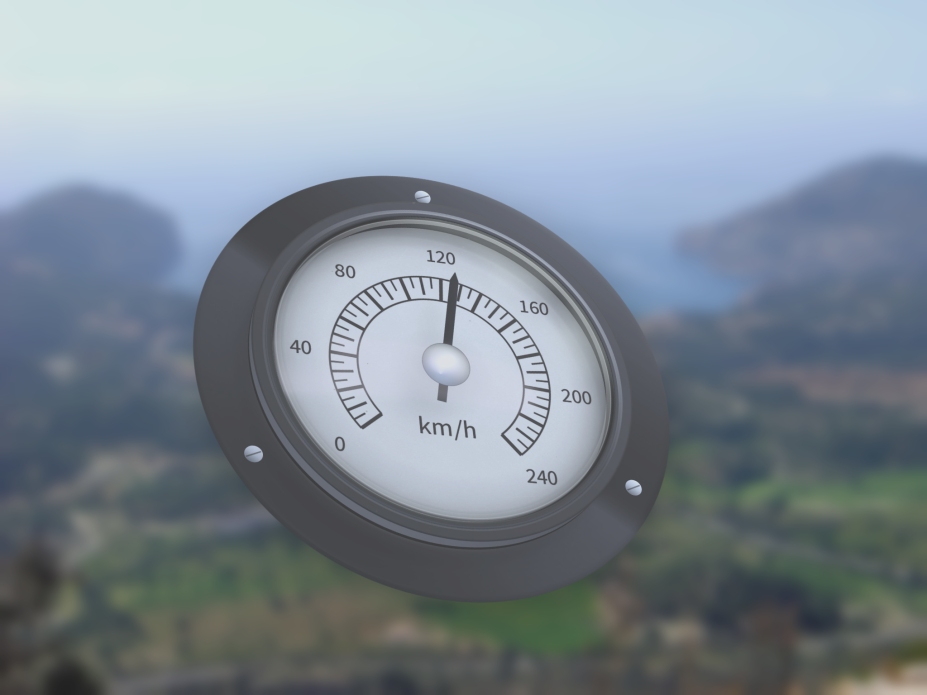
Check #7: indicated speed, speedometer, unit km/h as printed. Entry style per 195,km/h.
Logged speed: 125,km/h
